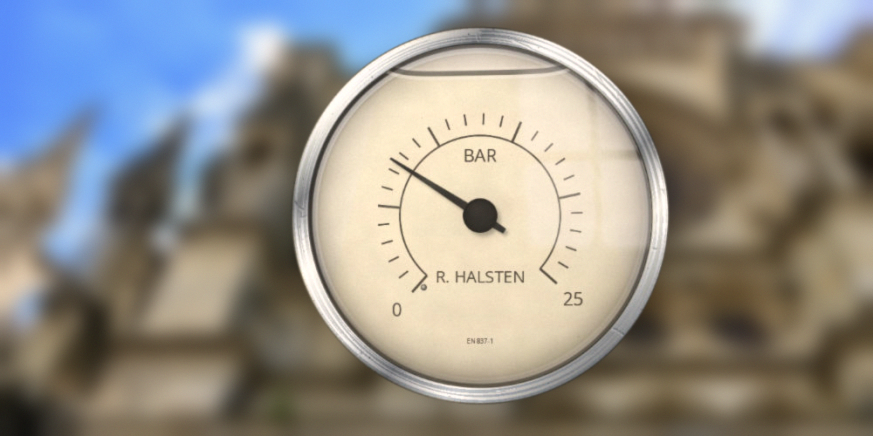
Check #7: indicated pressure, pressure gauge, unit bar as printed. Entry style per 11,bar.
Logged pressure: 7.5,bar
